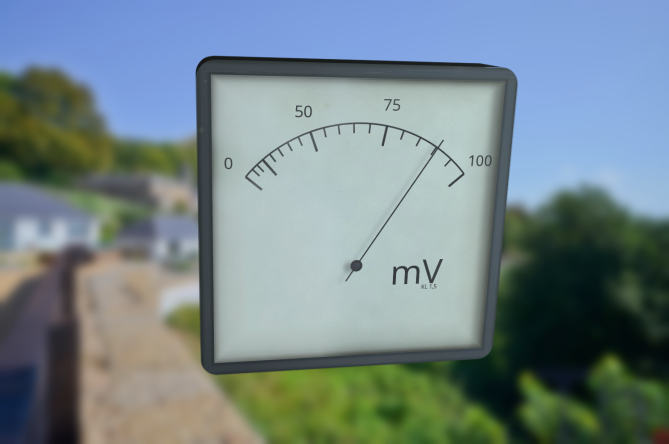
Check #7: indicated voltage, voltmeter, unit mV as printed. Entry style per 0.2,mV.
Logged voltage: 90,mV
